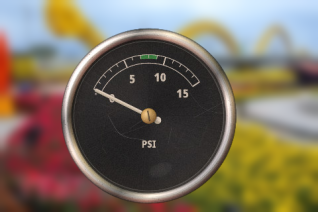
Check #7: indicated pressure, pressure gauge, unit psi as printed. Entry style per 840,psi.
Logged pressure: 0,psi
